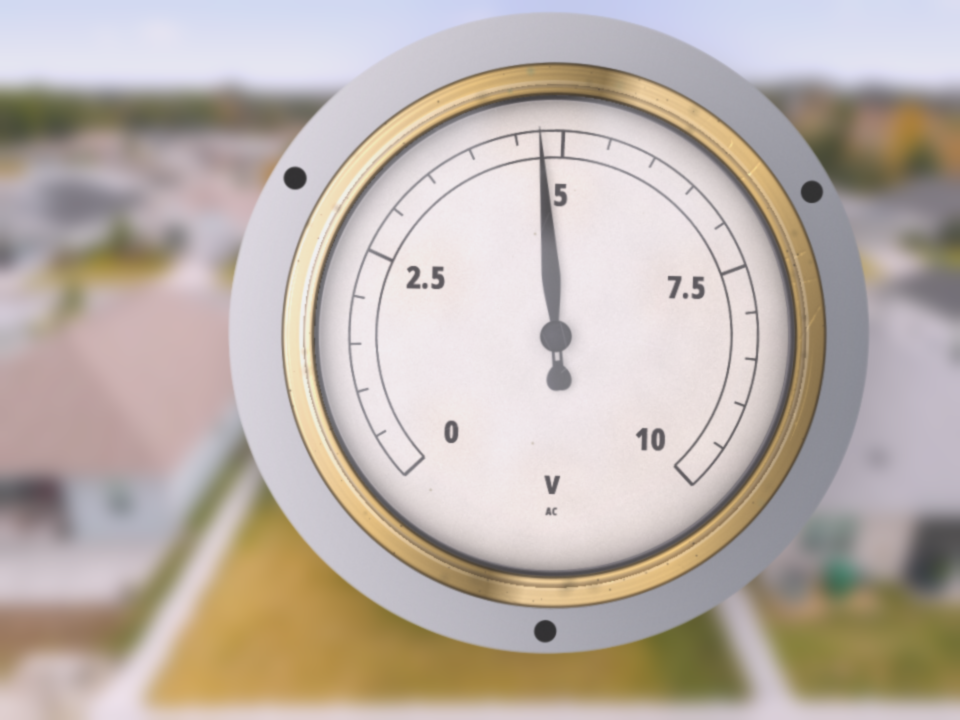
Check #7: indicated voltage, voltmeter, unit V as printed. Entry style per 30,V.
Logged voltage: 4.75,V
